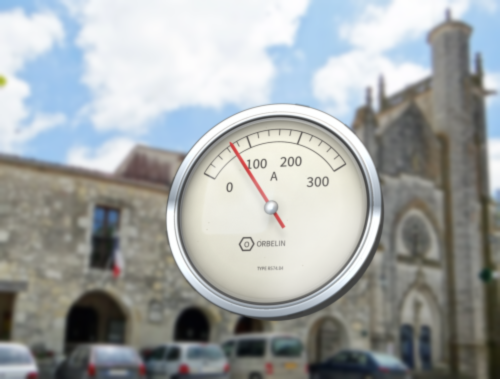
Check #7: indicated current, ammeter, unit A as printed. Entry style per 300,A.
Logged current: 70,A
